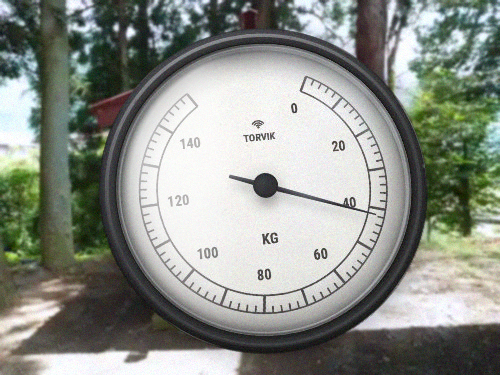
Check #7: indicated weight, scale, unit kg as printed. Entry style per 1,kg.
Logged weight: 42,kg
